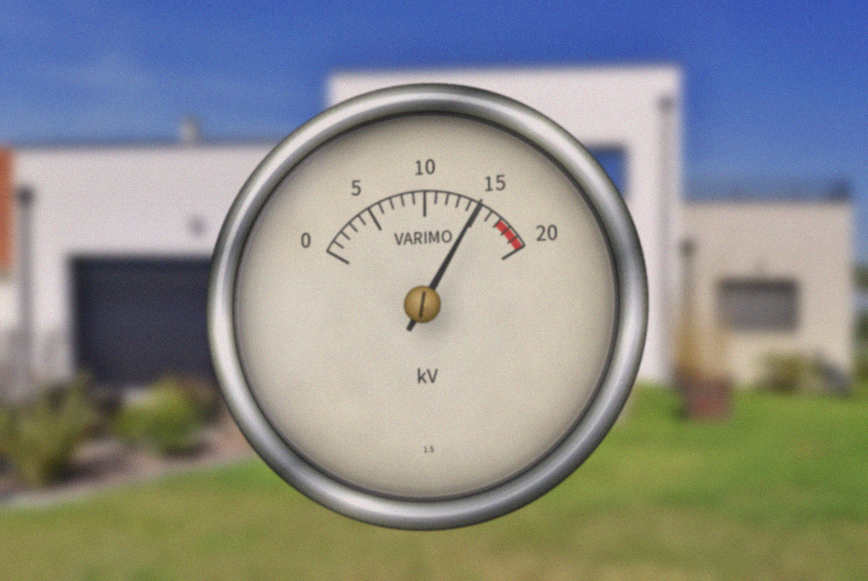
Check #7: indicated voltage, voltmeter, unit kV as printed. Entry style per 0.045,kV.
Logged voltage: 15,kV
